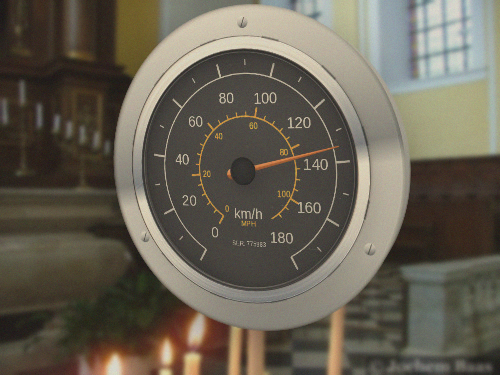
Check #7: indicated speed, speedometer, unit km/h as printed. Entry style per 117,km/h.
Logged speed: 135,km/h
